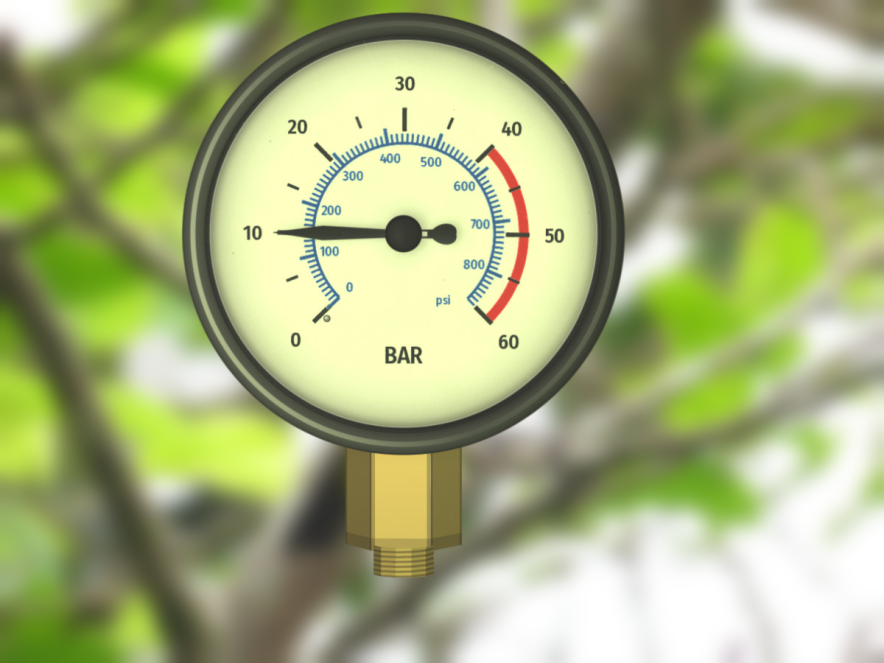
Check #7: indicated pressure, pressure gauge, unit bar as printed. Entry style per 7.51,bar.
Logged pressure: 10,bar
